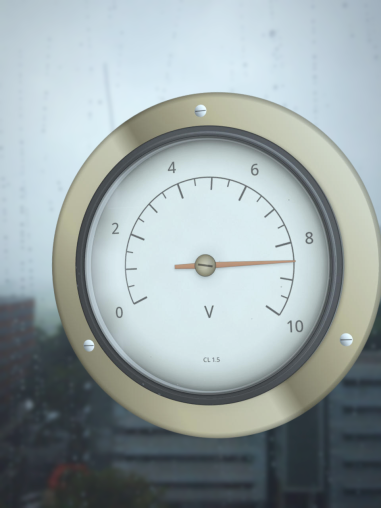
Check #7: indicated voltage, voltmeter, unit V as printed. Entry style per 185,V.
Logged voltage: 8.5,V
